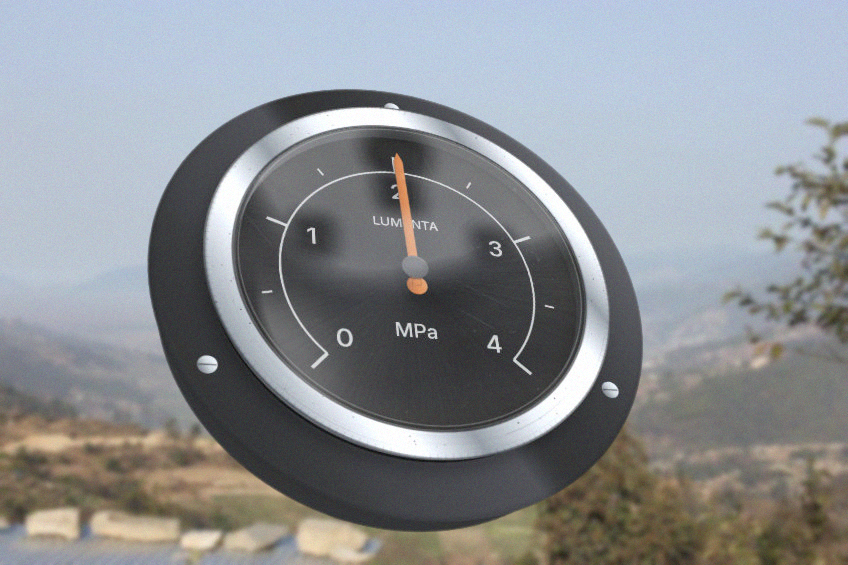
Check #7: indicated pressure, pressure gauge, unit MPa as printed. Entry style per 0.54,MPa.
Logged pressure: 2,MPa
